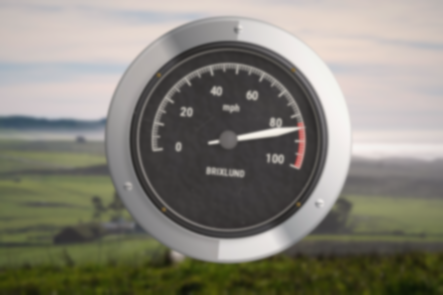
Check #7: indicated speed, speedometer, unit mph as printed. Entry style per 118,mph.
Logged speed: 85,mph
